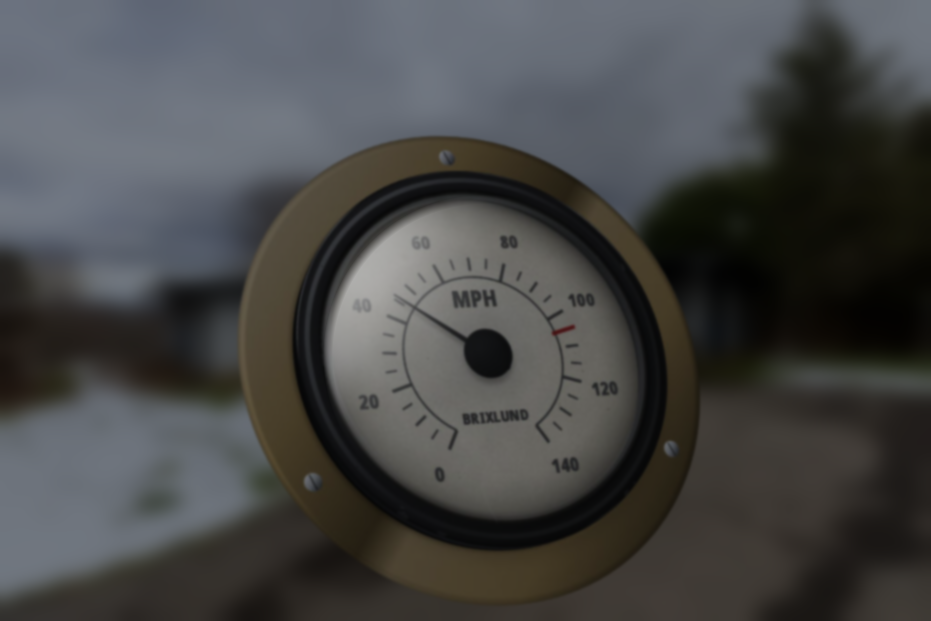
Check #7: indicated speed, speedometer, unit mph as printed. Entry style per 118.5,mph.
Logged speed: 45,mph
